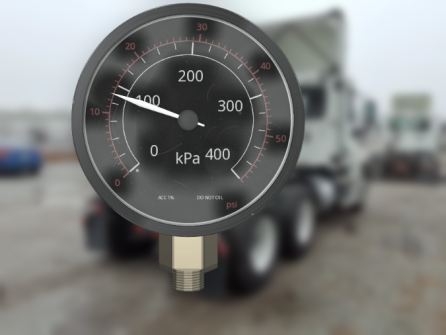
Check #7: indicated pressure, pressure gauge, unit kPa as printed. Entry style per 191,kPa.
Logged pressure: 90,kPa
